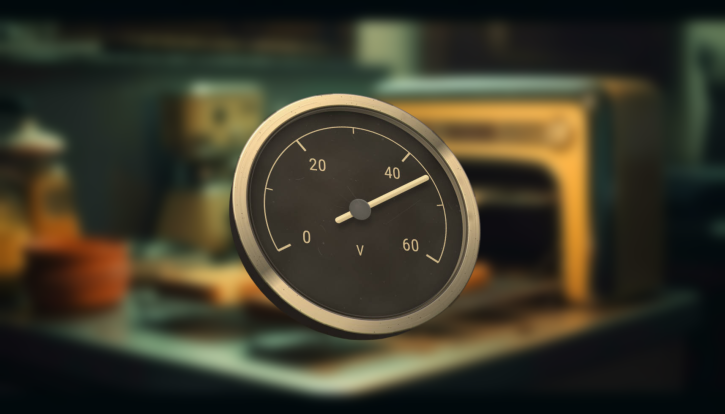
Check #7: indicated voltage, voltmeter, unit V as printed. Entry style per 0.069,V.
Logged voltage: 45,V
